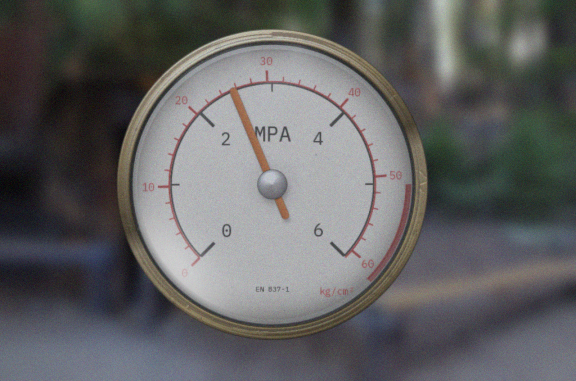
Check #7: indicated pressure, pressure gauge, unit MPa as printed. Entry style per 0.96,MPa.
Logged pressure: 2.5,MPa
